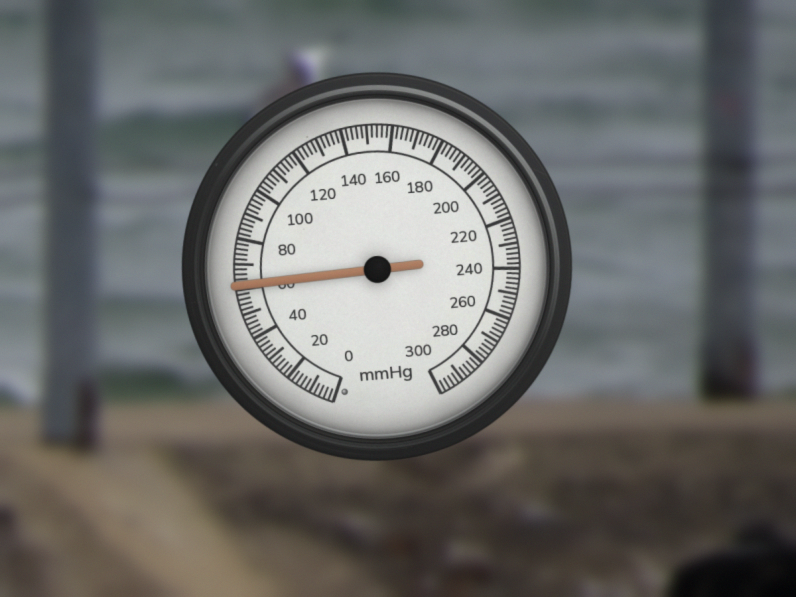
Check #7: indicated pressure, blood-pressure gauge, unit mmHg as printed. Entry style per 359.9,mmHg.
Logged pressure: 62,mmHg
